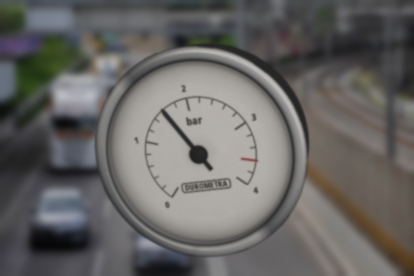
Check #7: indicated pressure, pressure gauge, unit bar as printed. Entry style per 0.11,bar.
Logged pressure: 1.6,bar
